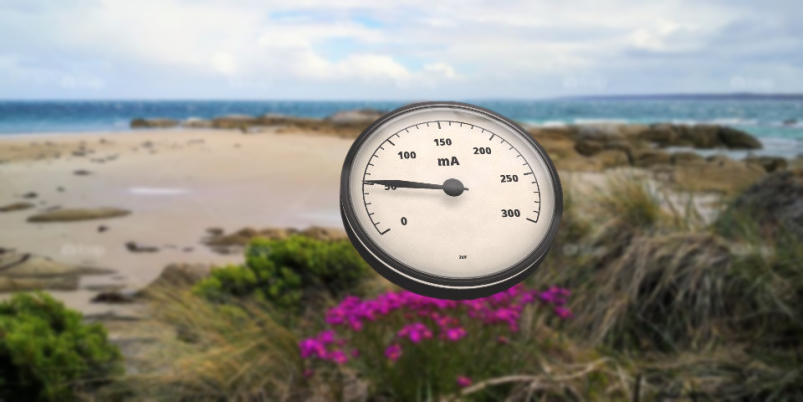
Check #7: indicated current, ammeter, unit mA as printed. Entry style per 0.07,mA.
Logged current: 50,mA
